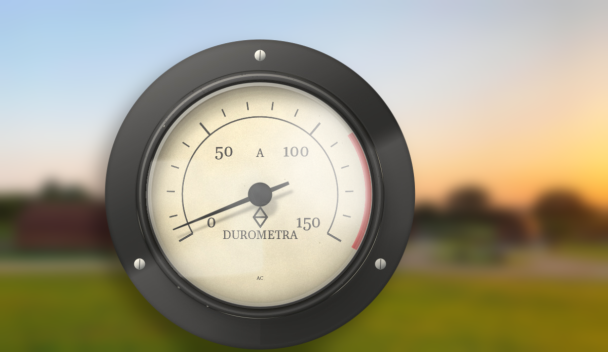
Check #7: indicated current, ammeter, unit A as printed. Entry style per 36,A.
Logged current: 5,A
